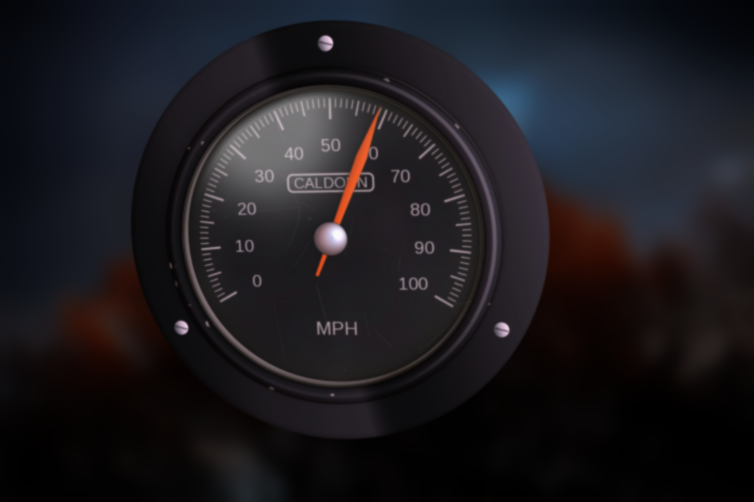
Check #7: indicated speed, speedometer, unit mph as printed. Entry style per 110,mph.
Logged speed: 59,mph
